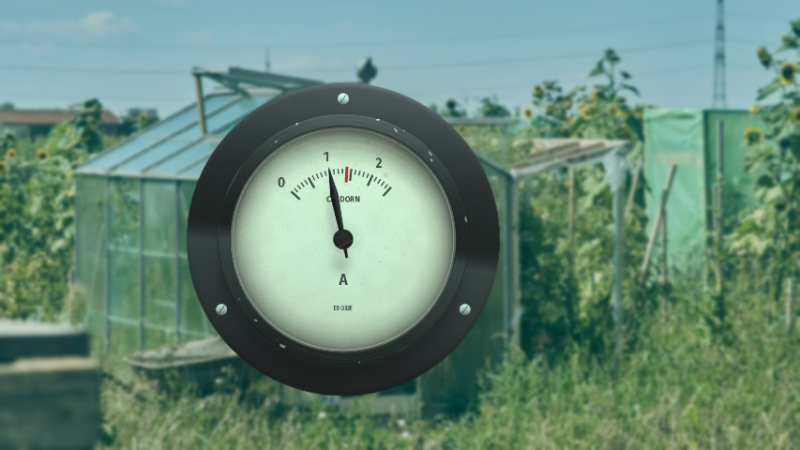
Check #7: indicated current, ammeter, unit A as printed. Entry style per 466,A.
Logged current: 1,A
